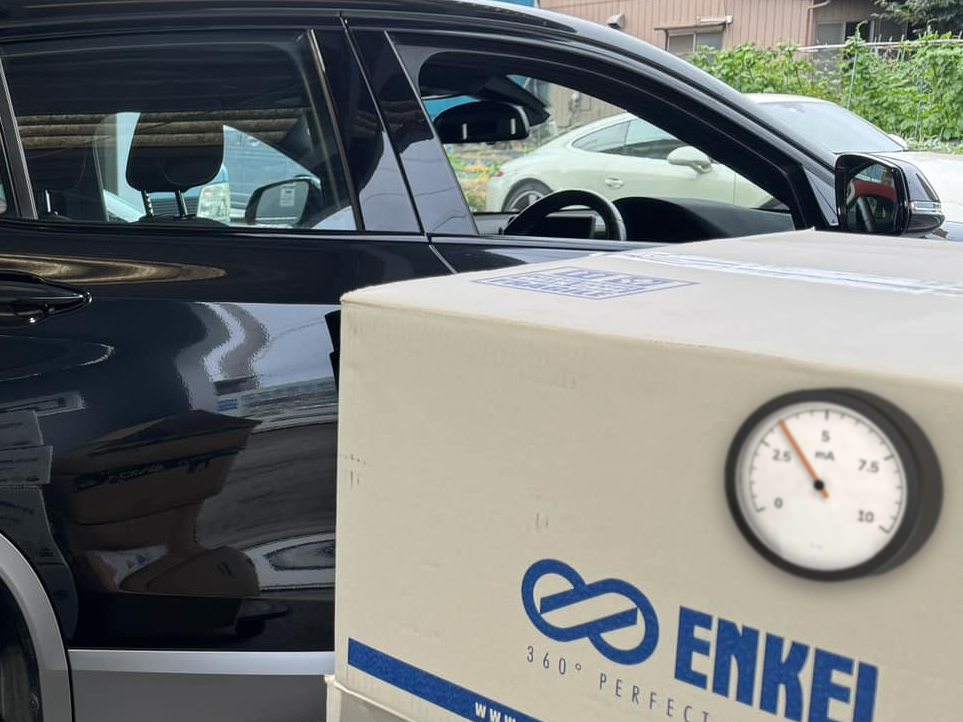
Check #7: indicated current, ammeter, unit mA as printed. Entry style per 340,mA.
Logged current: 3.5,mA
